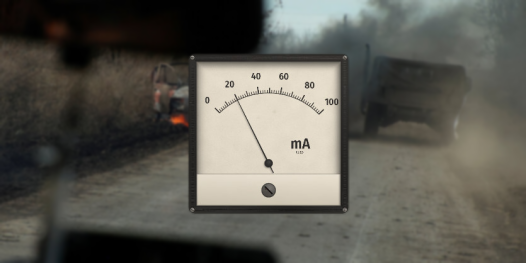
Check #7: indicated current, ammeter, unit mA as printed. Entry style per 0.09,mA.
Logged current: 20,mA
